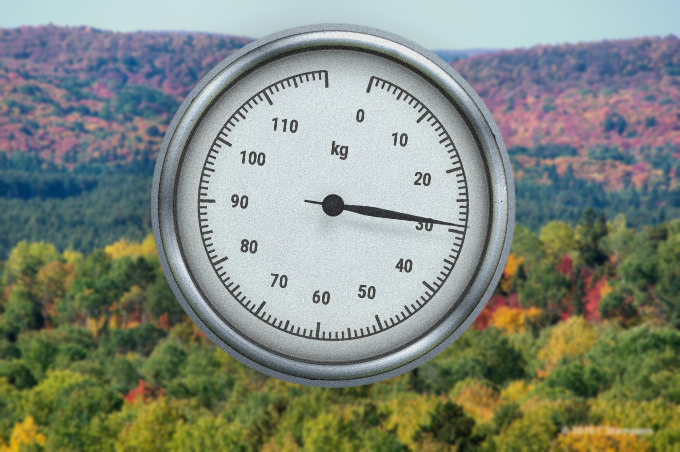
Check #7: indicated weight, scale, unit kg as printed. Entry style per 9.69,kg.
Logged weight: 29,kg
